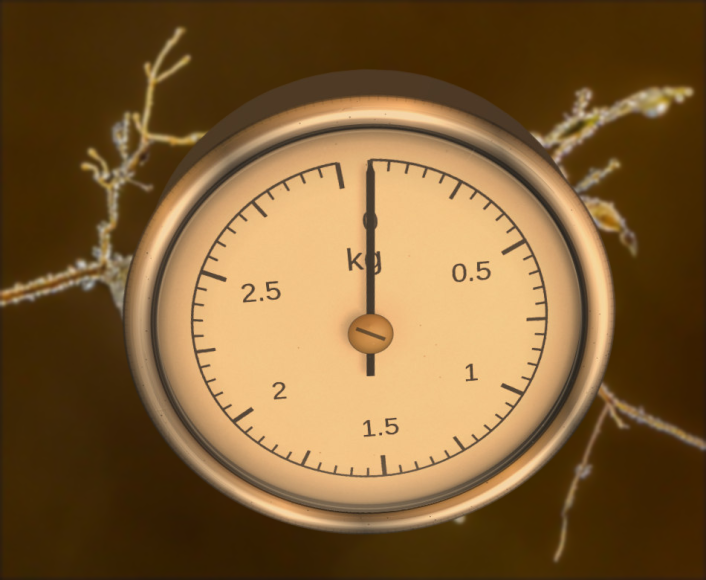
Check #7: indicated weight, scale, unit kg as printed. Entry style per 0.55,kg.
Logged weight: 0,kg
